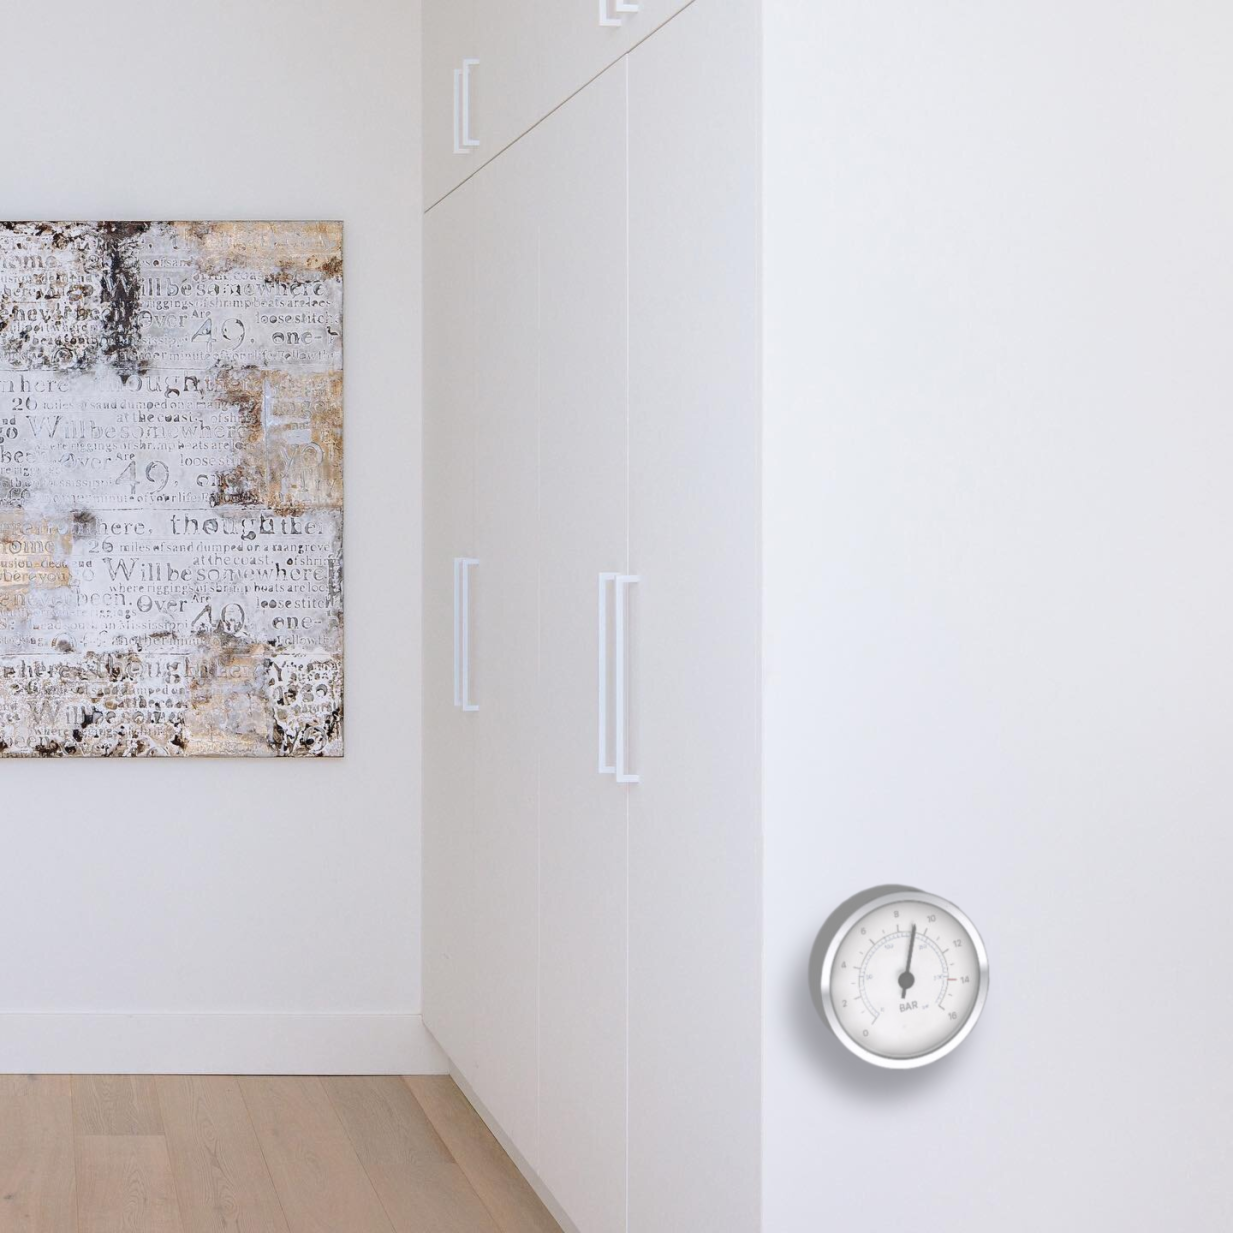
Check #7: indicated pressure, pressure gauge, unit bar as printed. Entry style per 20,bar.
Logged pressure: 9,bar
